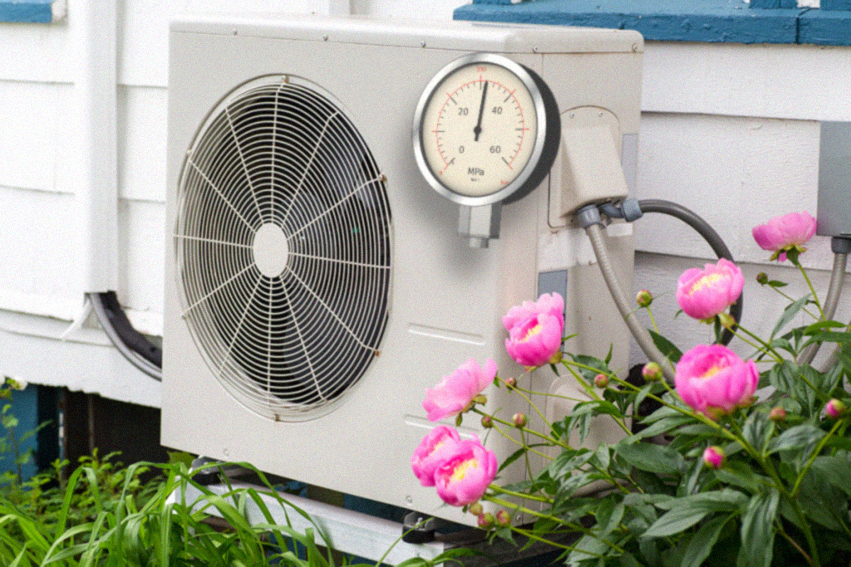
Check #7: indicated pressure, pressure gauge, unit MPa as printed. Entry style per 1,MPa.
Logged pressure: 32,MPa
